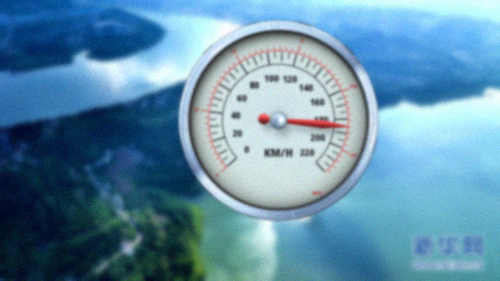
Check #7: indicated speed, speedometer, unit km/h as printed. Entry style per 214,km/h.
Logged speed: 185,km/h
